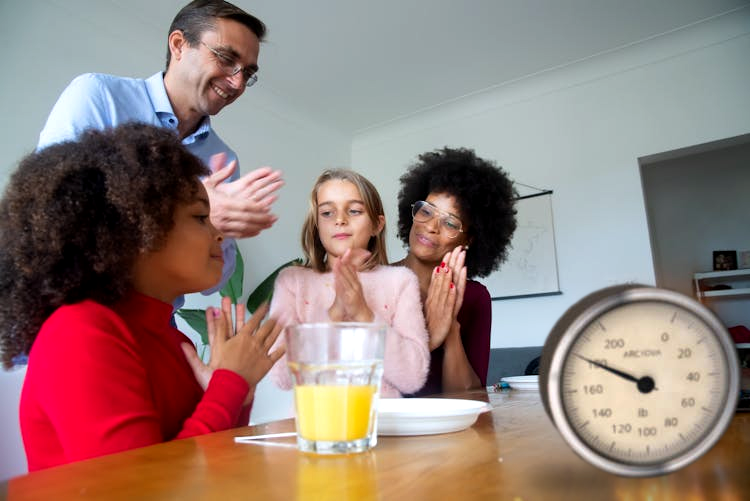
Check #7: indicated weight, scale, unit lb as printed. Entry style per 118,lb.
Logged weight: 180,lb
